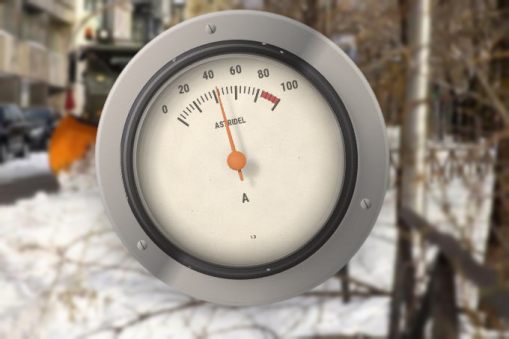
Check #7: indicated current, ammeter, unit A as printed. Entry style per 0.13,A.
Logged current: 44,A
